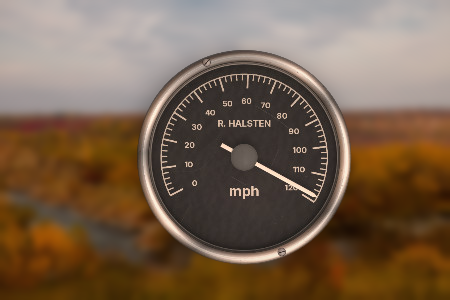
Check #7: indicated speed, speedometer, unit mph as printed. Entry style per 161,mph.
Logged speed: 118,mph
